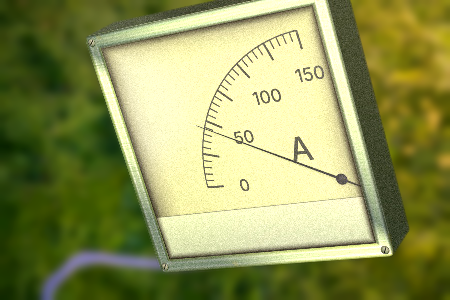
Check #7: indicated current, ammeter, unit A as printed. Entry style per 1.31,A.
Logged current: 45,A
